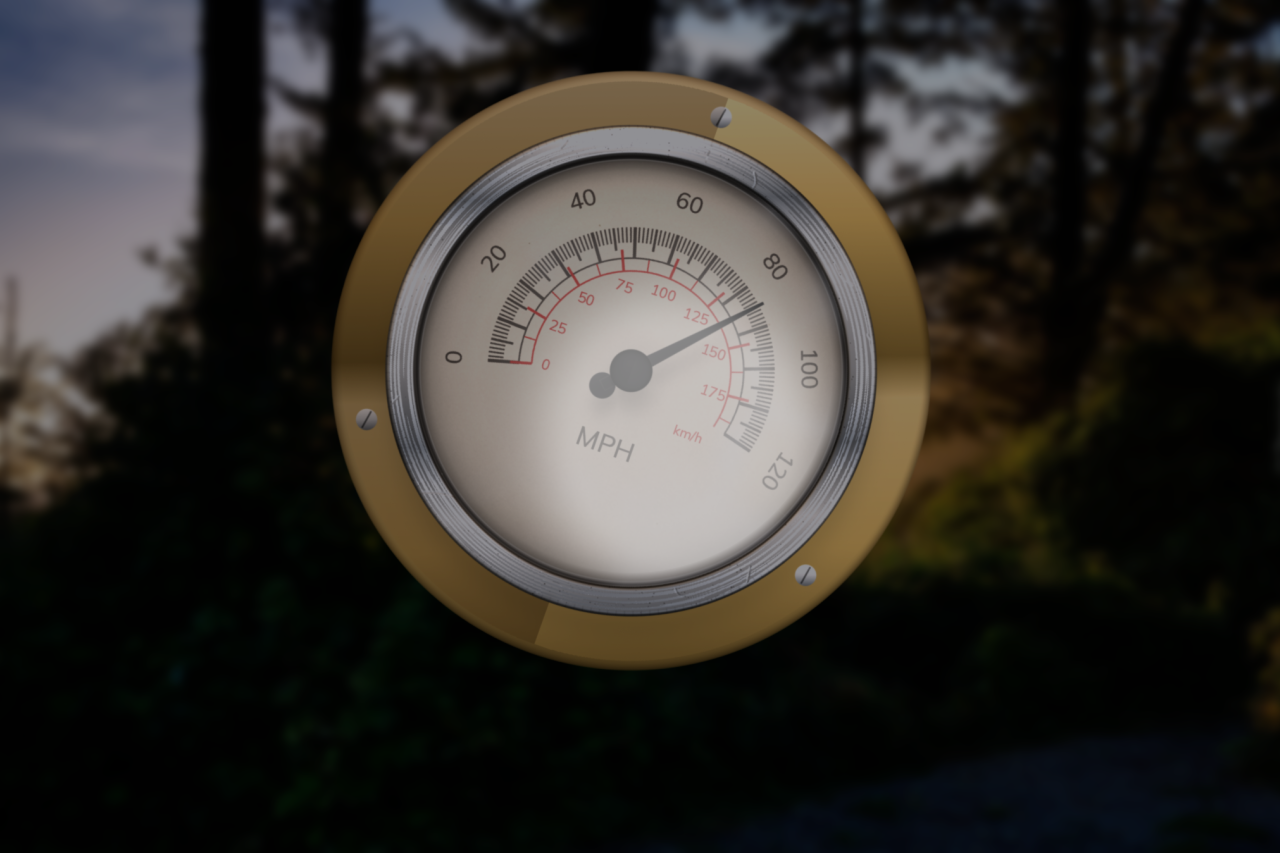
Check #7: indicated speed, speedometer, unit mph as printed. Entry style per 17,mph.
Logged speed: 85,mph
